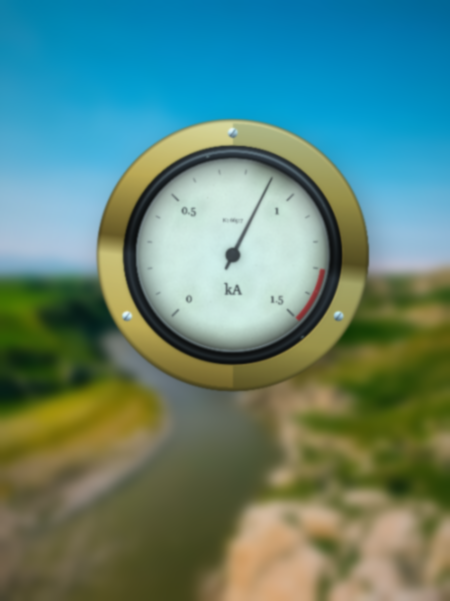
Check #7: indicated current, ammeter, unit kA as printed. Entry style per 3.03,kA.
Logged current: 0.9,kA
